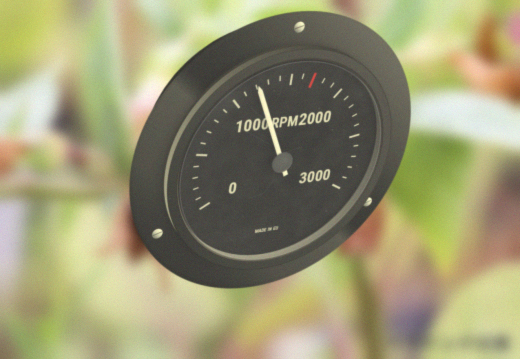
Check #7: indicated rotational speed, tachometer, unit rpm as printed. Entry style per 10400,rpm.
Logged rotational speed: 1200,rpm
